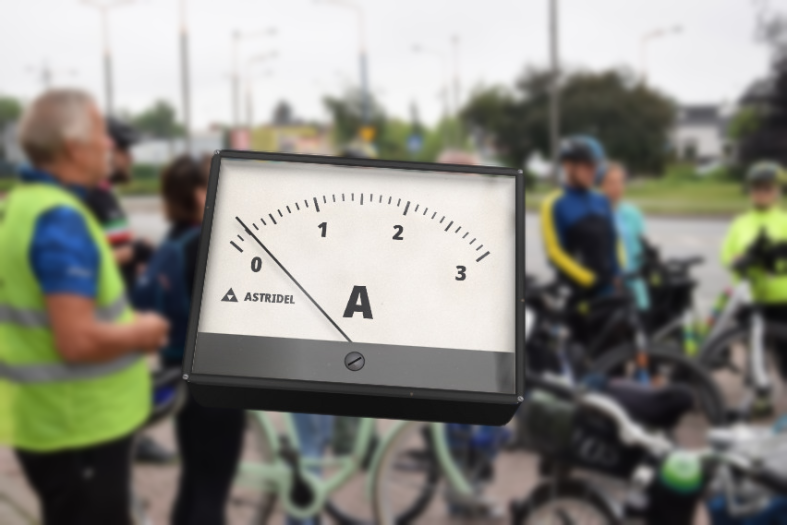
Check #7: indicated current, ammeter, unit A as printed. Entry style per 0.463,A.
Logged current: 0.2,A
